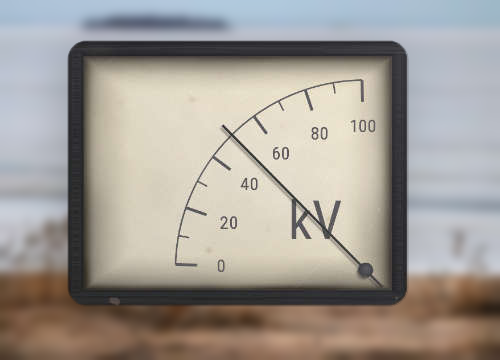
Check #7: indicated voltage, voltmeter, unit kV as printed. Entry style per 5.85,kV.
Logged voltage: 50,kV
